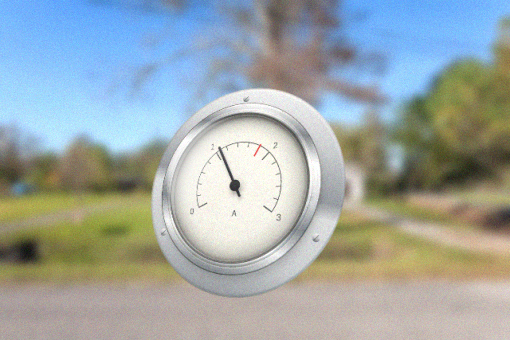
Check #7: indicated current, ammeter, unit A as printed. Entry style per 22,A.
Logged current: 1.1,A
